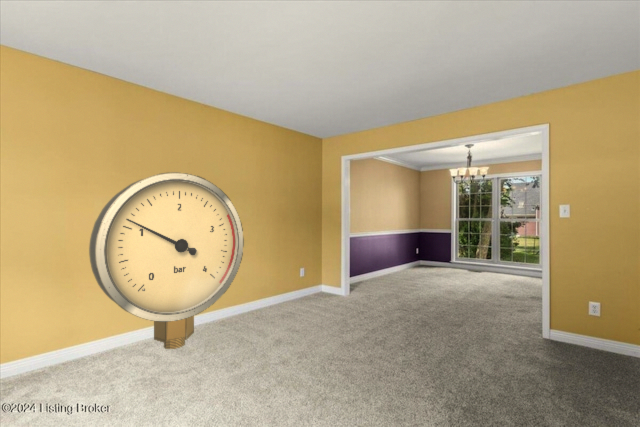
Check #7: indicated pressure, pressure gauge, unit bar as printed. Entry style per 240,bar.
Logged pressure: 1.1,bar
